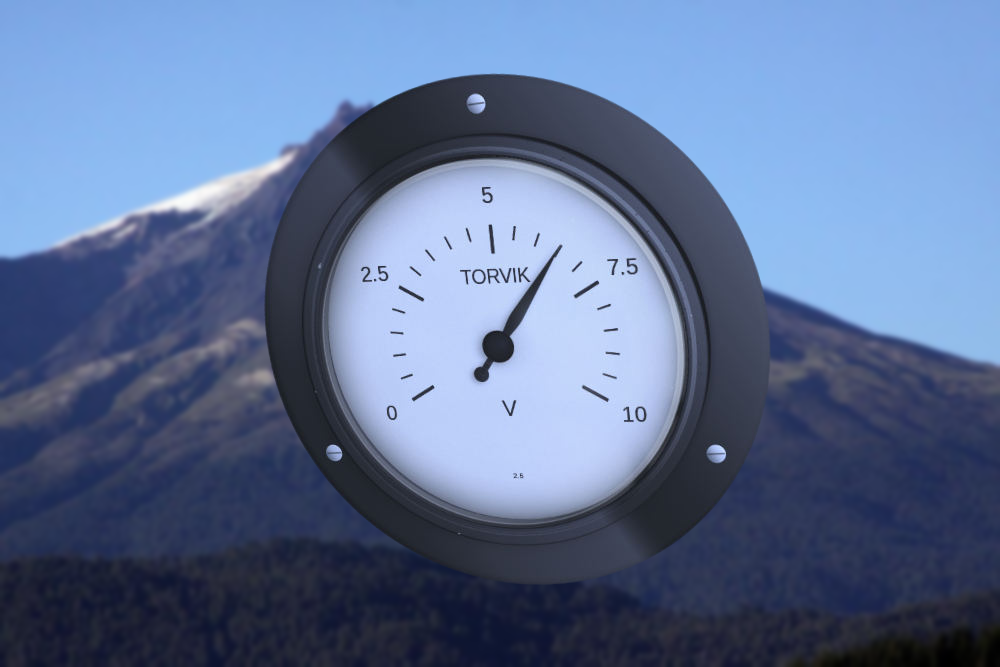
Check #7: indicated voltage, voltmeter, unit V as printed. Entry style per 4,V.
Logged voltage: 6.5,V
